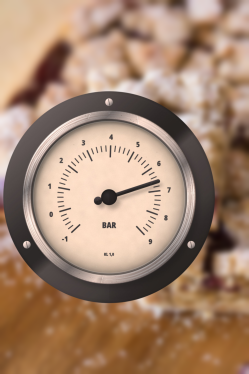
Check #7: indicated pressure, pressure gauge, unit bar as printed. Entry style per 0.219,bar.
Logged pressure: 6.6,bar
